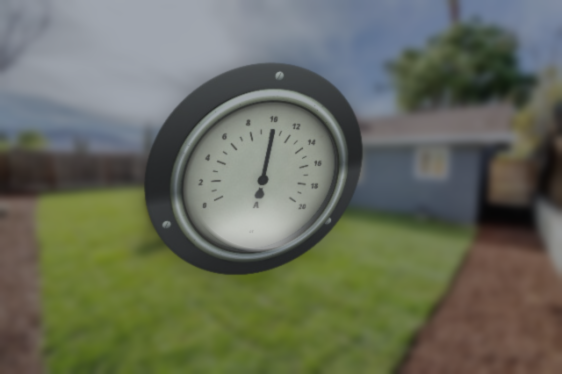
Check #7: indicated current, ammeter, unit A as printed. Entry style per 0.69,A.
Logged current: 10,A
